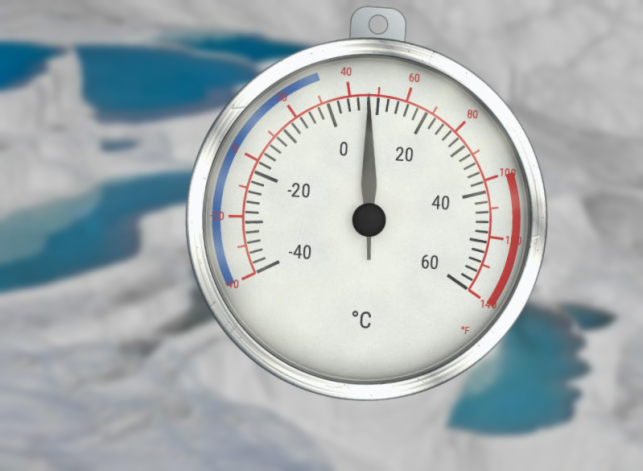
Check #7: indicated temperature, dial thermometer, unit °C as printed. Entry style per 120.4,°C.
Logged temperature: 8,°C
